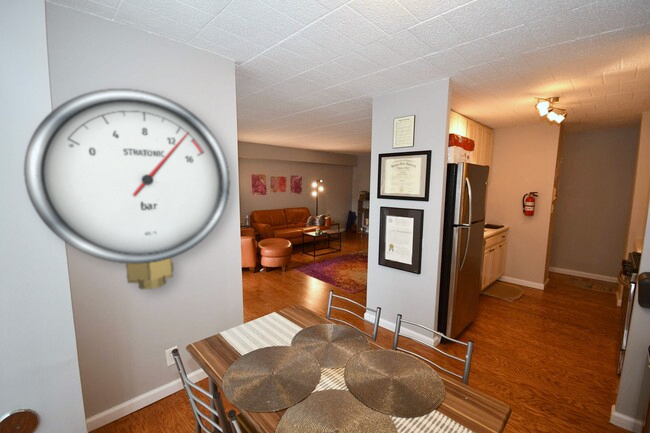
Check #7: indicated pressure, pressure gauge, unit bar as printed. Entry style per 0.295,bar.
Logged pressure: 13,bar
